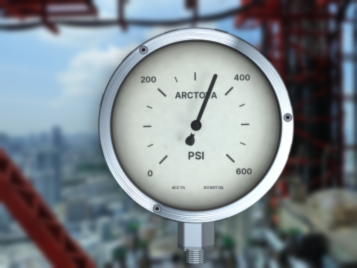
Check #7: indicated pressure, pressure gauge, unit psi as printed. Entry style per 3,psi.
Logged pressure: 350,psi
